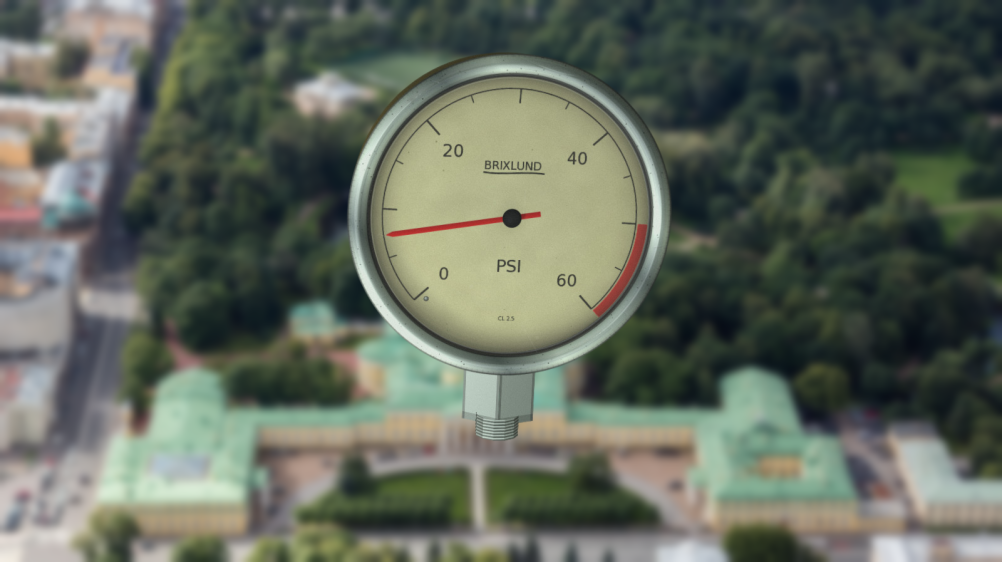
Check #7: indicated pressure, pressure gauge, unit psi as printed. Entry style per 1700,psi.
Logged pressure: 7.5,psi
